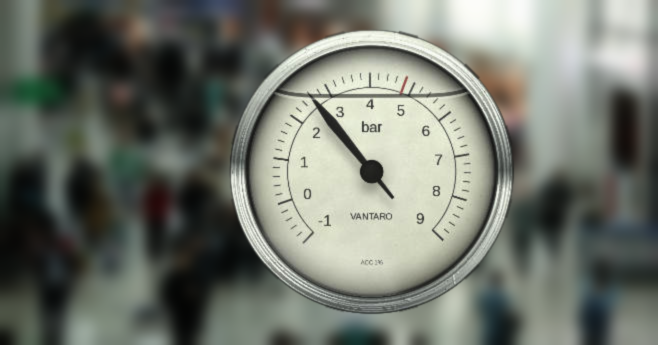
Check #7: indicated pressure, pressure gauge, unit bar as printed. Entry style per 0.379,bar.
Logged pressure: 2.6,bar
